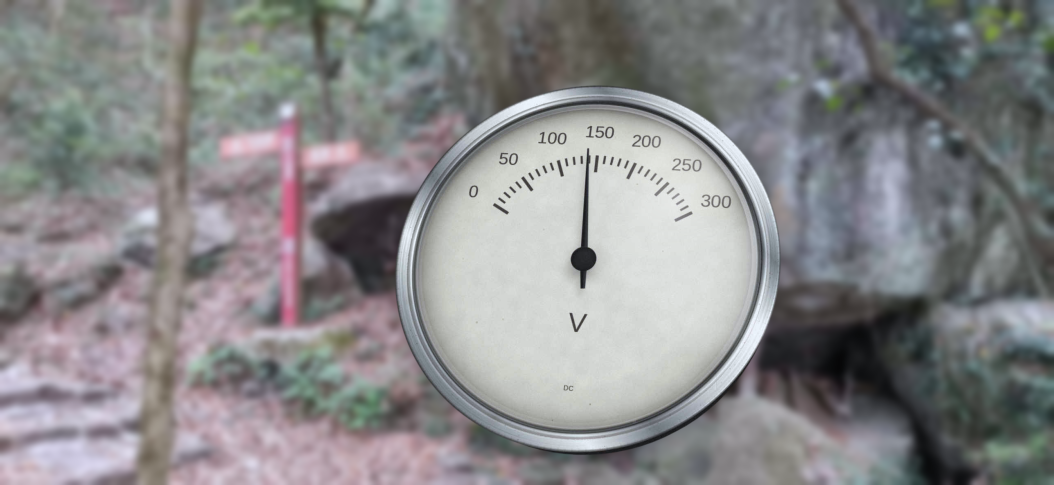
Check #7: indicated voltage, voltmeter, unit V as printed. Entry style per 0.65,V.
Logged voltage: 140,V
